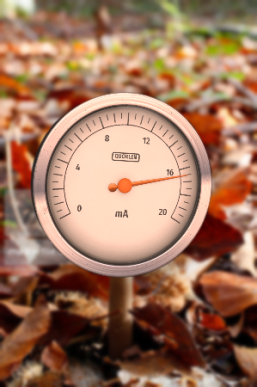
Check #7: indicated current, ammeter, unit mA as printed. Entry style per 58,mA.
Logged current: 16.5,mA
